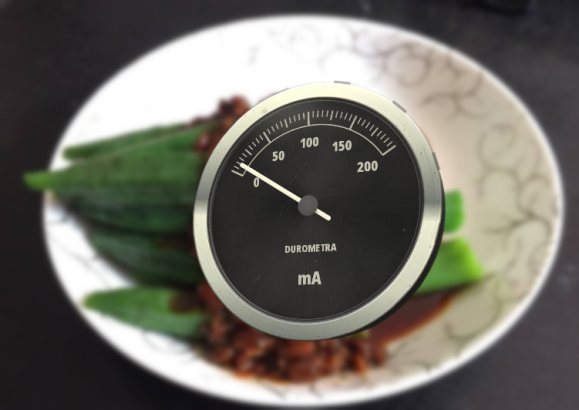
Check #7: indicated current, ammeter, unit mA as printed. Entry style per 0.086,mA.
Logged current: 10,mA
